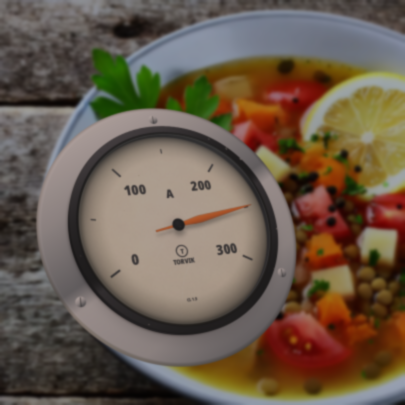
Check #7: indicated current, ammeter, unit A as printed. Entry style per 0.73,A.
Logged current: 250,A
